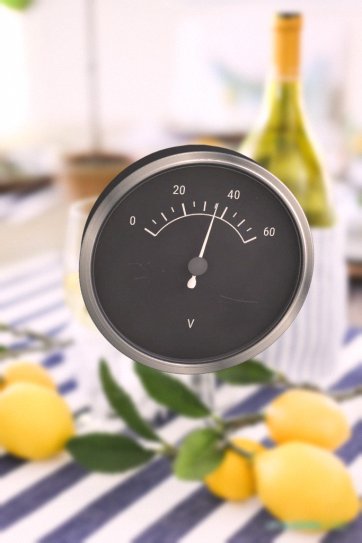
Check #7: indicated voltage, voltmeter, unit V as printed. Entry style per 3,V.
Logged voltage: 35,V
